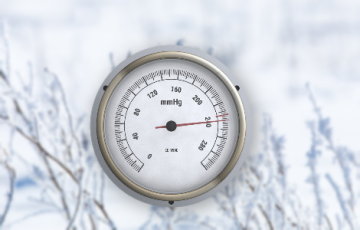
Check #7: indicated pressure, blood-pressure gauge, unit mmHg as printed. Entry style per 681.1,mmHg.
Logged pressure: 240,mmHg
